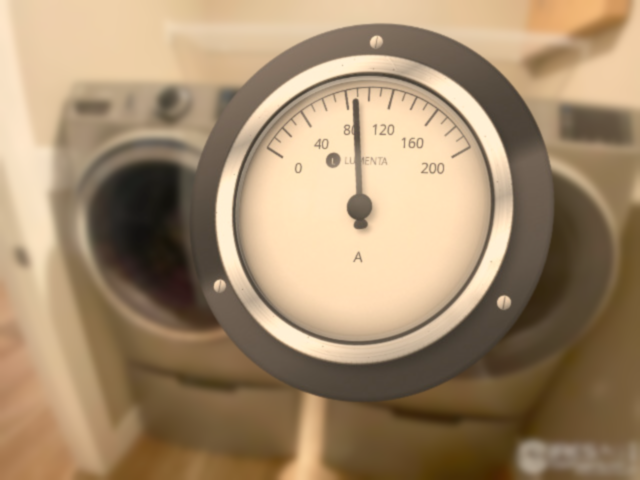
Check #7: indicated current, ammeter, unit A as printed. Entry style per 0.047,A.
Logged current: 90,A
